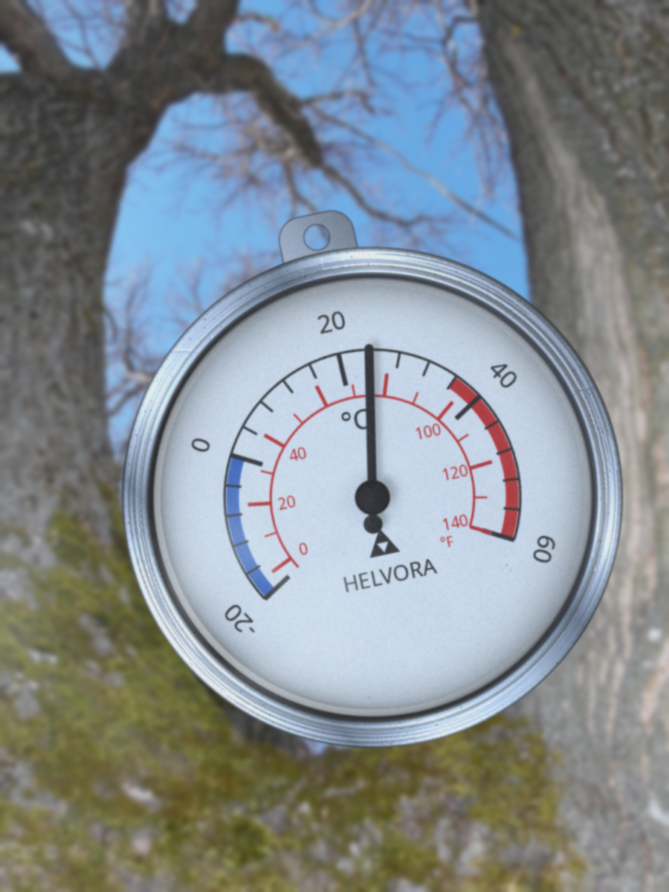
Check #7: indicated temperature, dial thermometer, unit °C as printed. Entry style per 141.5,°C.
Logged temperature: 24,°C
